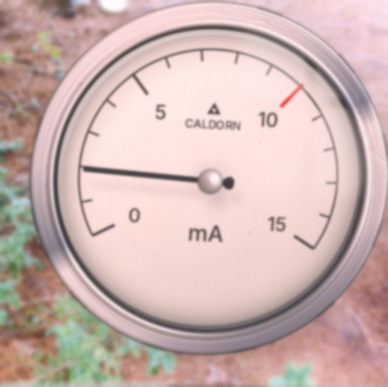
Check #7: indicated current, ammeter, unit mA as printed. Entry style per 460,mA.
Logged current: 2,mA
